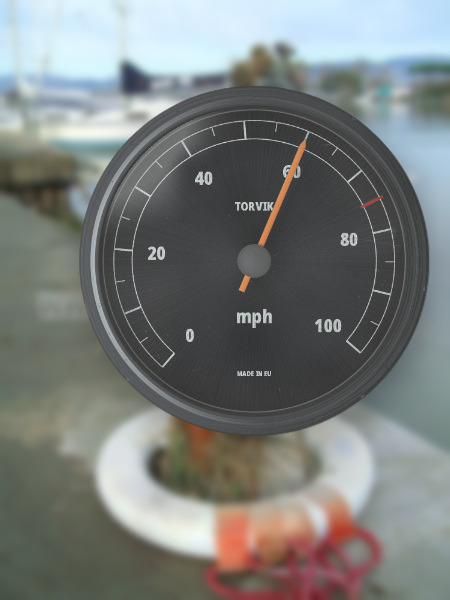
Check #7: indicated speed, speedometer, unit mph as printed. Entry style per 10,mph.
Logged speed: 60,mph
